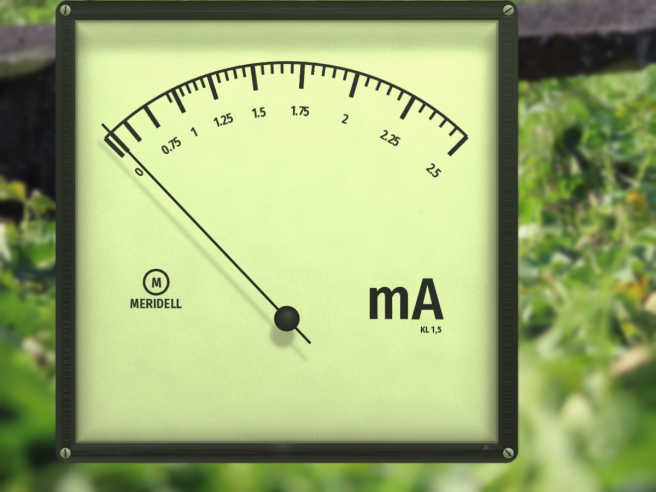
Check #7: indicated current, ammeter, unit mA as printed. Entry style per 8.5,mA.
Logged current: 0.25,mA
